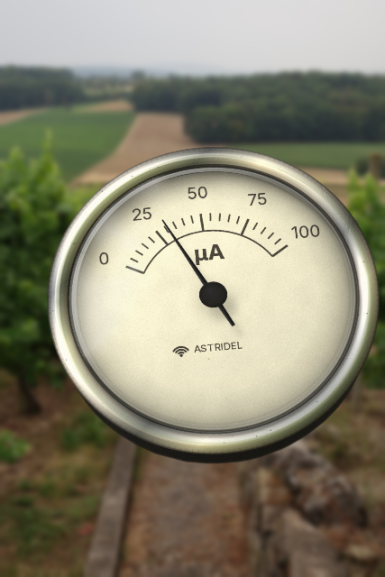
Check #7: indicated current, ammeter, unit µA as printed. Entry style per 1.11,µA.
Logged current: 30,µA
